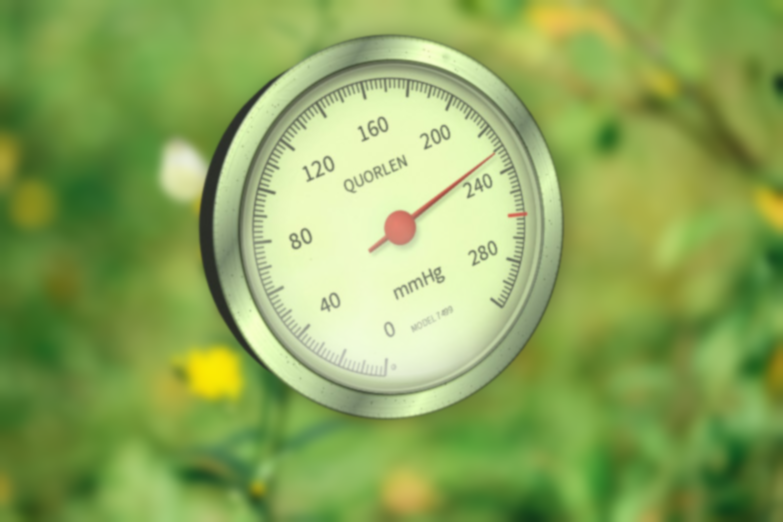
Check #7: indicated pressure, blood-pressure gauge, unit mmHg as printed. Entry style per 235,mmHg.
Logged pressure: 230,mmHg
